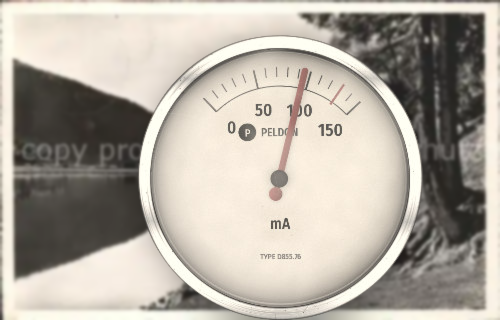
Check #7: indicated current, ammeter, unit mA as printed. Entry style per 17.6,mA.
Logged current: 95,mA
